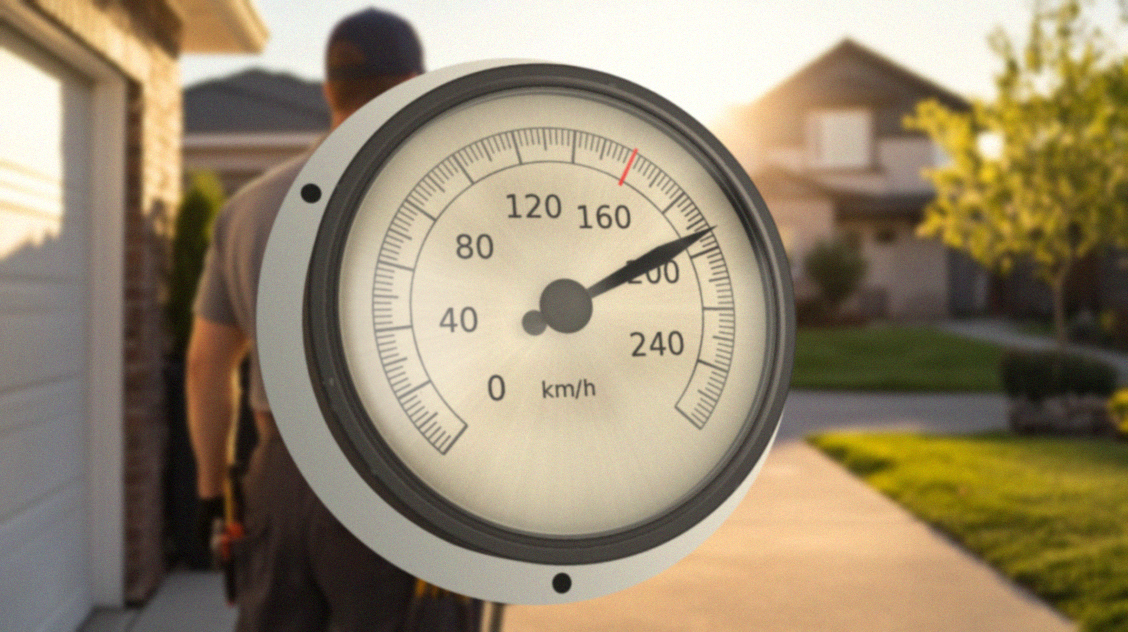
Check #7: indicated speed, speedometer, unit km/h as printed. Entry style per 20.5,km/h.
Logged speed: 194,km/h
